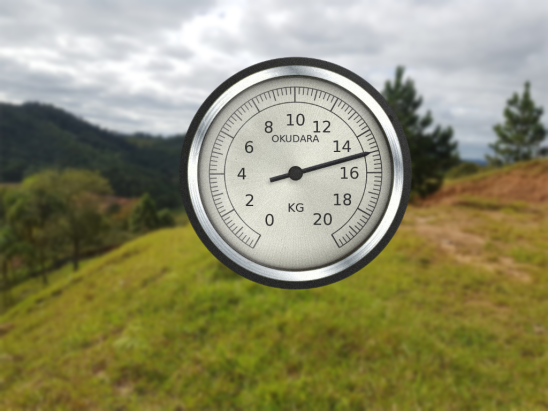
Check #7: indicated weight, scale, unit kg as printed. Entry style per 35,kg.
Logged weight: 15,kg
